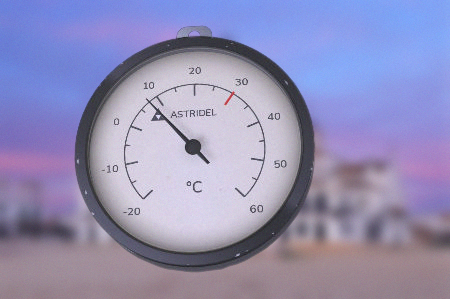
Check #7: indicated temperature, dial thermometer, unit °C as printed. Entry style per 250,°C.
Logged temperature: 7.5,°C
